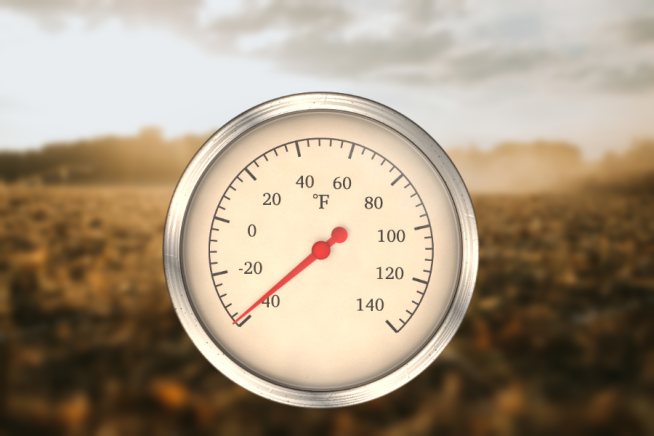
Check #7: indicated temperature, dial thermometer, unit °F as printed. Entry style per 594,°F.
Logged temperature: -38,°F
